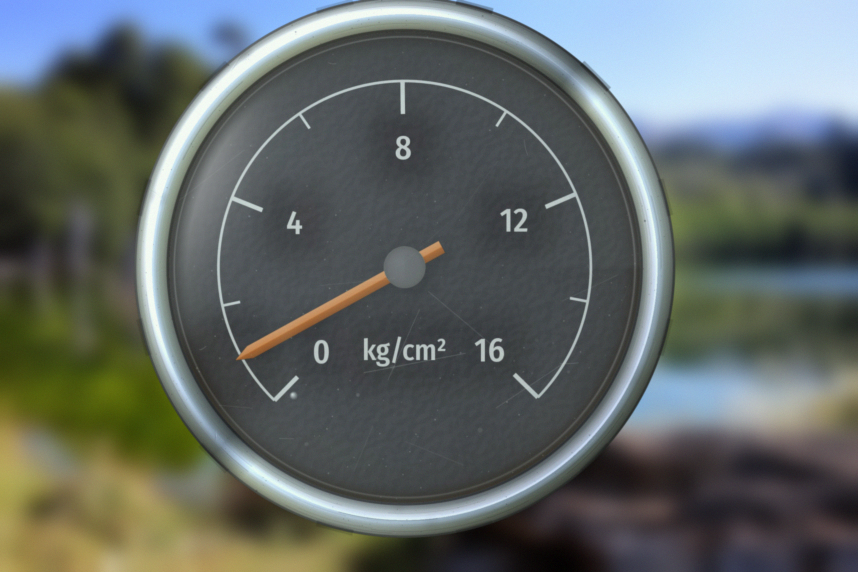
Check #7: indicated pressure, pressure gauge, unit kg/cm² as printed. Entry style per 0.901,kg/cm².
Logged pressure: 1,kg/cm²
